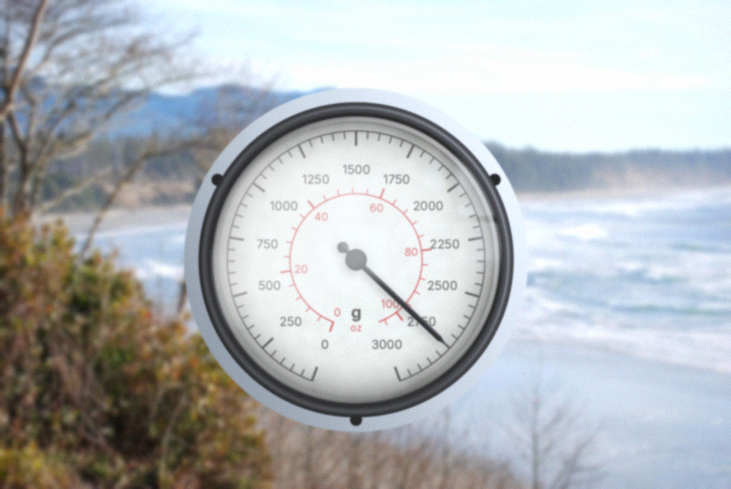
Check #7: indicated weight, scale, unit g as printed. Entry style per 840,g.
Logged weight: 2750,g
